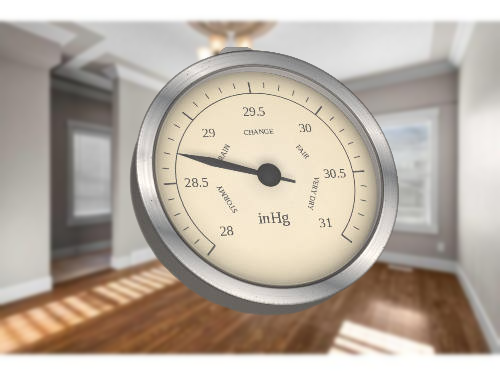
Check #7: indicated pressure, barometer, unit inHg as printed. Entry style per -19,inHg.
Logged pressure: 28.7,inHg
